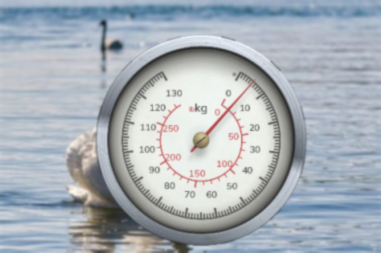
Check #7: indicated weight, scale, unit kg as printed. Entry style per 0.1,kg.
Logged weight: 5,kg
